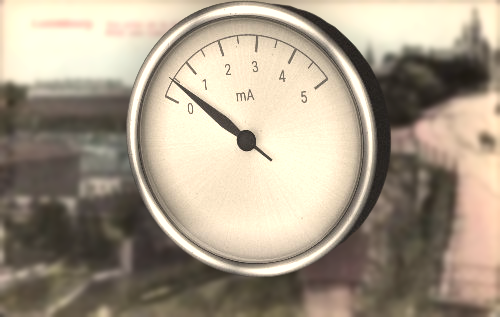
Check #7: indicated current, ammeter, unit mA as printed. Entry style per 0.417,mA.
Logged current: 0.5,mA
